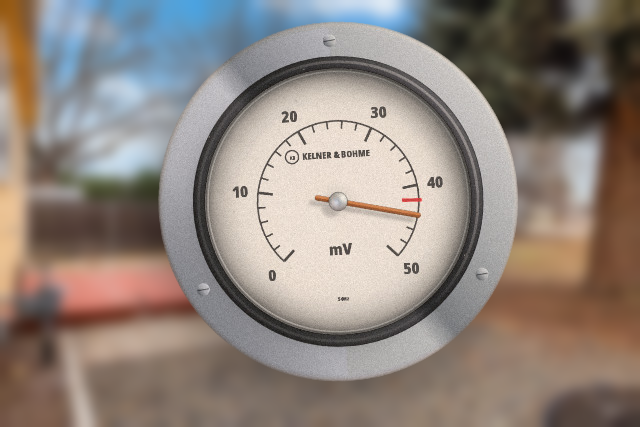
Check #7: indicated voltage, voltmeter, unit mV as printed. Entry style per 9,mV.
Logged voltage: 44,mV
